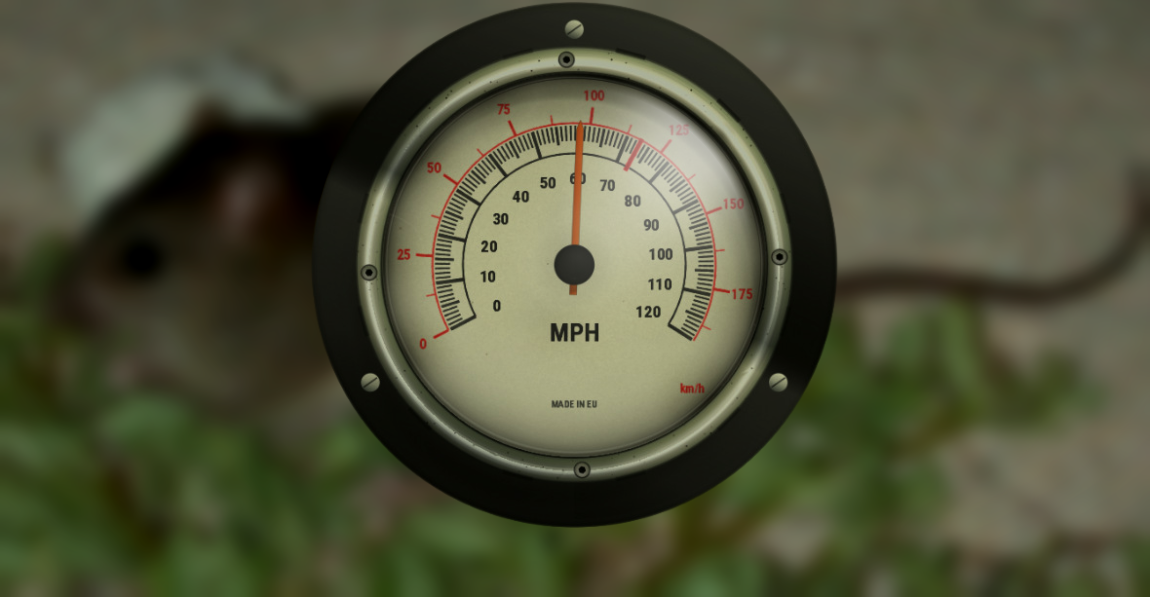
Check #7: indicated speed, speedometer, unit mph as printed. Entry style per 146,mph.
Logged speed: 60,mph
